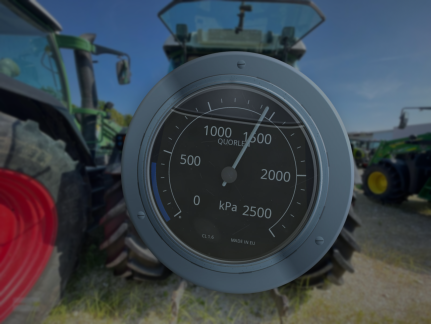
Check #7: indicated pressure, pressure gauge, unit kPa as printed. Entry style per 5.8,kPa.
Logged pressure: 1450,kPa
